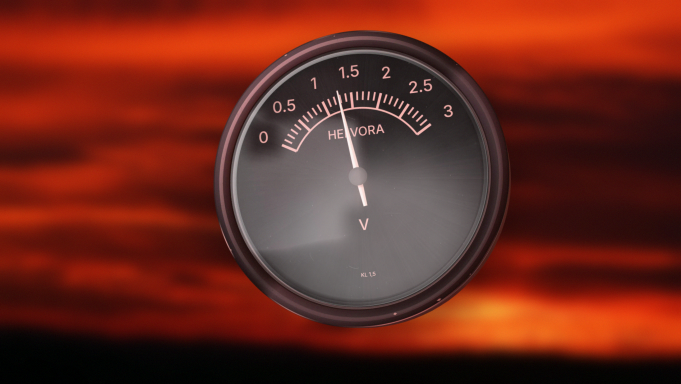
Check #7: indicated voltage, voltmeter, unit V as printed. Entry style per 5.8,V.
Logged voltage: 1.3,V
